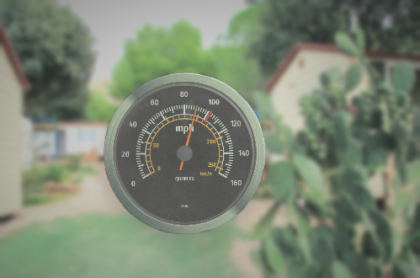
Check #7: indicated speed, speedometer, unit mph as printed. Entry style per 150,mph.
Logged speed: 90,mph
